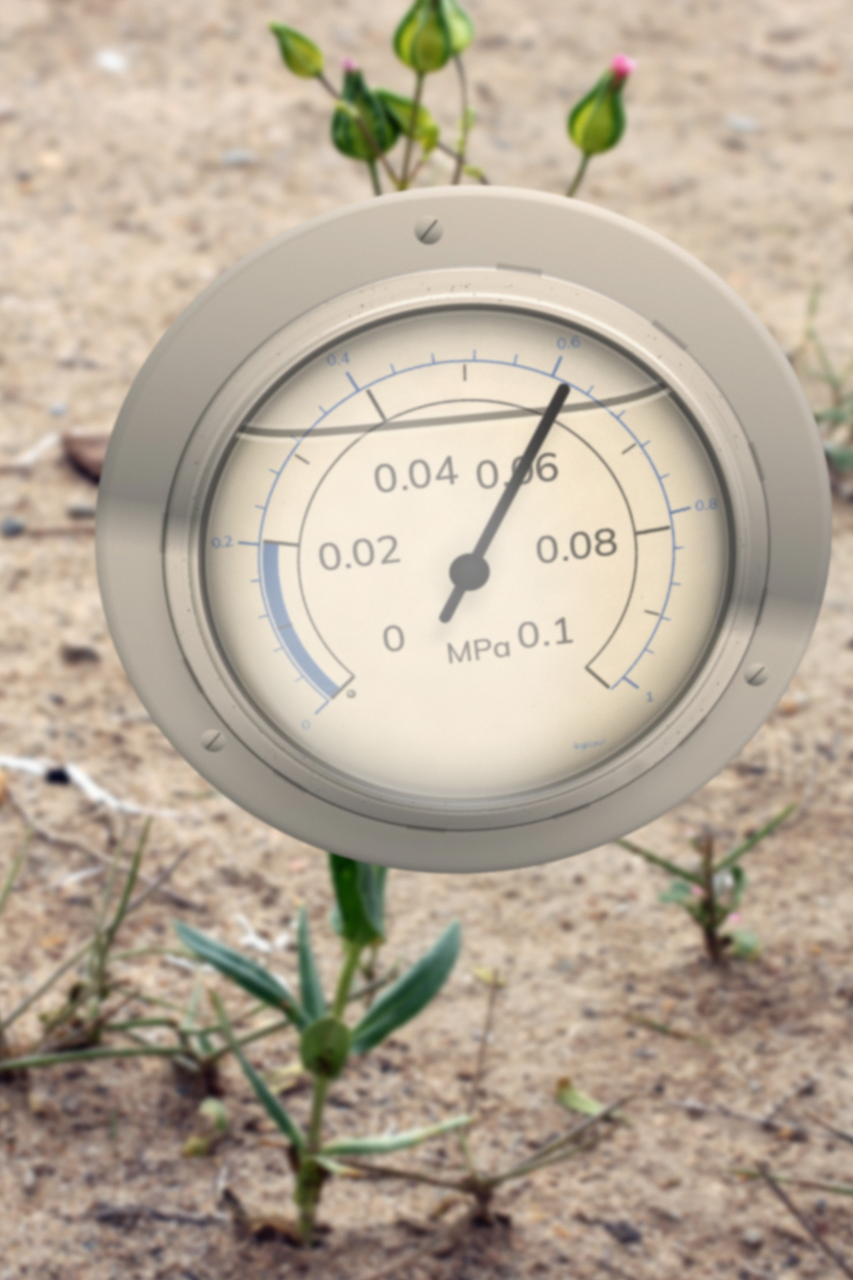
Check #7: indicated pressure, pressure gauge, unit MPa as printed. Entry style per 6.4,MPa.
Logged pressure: 0.06,MPa
